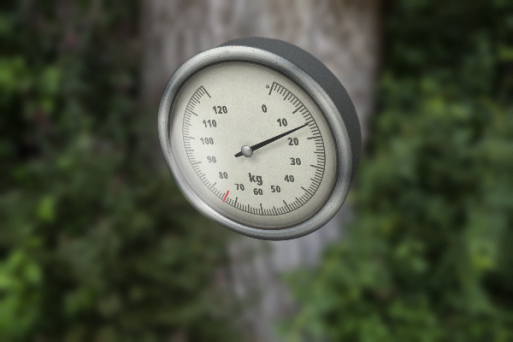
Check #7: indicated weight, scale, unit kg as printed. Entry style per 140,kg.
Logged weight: 15,kg
